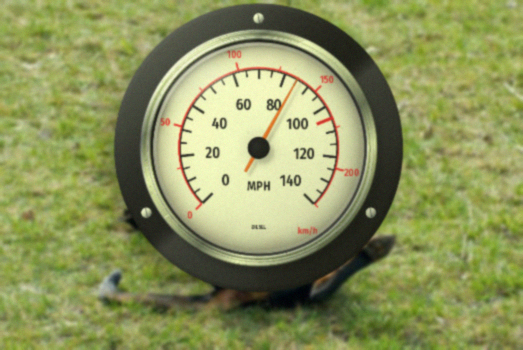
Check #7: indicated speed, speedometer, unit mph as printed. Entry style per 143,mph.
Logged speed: 85,mph
